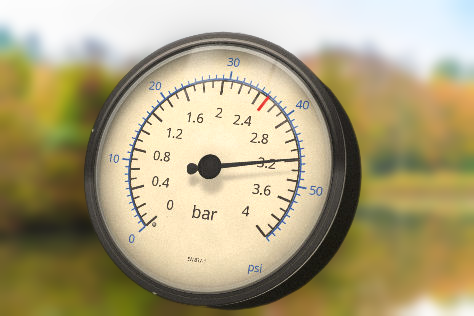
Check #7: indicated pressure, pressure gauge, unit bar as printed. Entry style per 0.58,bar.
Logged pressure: 3.2,bar
